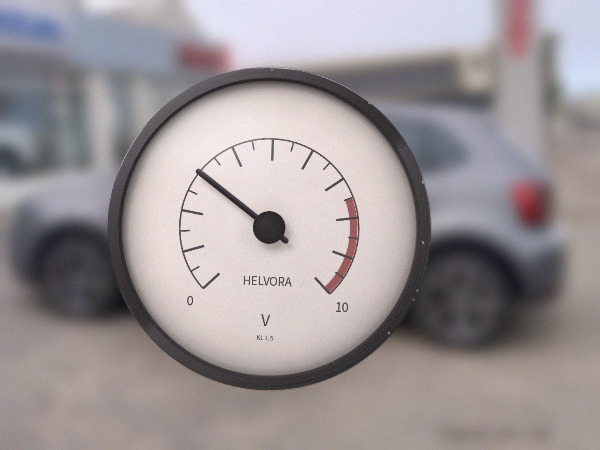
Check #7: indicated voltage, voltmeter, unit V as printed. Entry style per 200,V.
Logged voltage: 3,V
